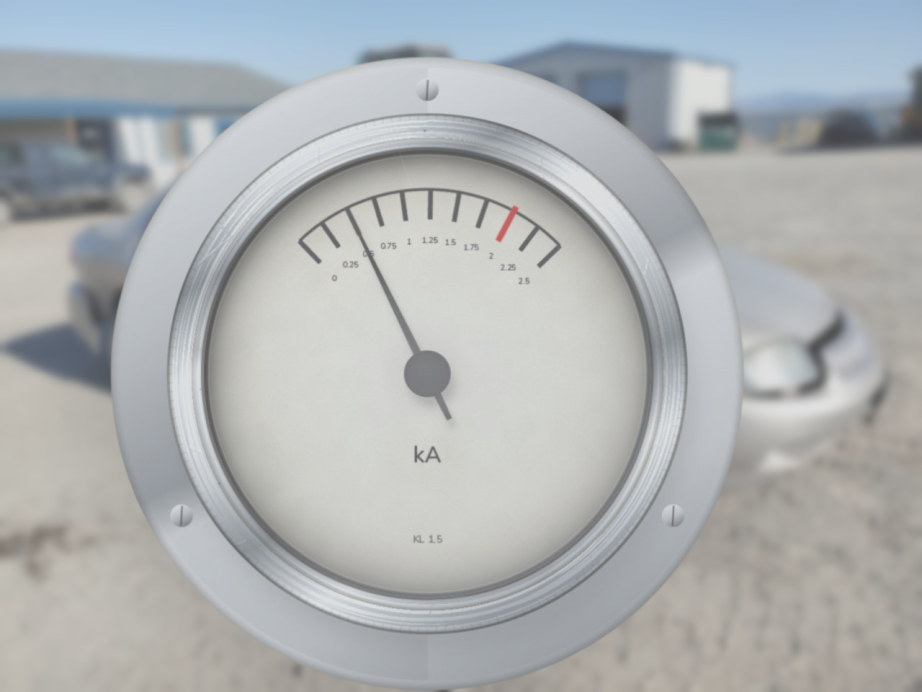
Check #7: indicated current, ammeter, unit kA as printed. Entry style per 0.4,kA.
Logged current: 0.5,kA
